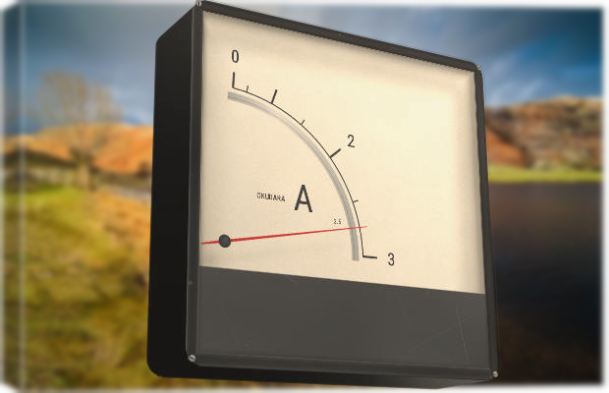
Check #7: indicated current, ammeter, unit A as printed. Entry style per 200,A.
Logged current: 2.75,A
